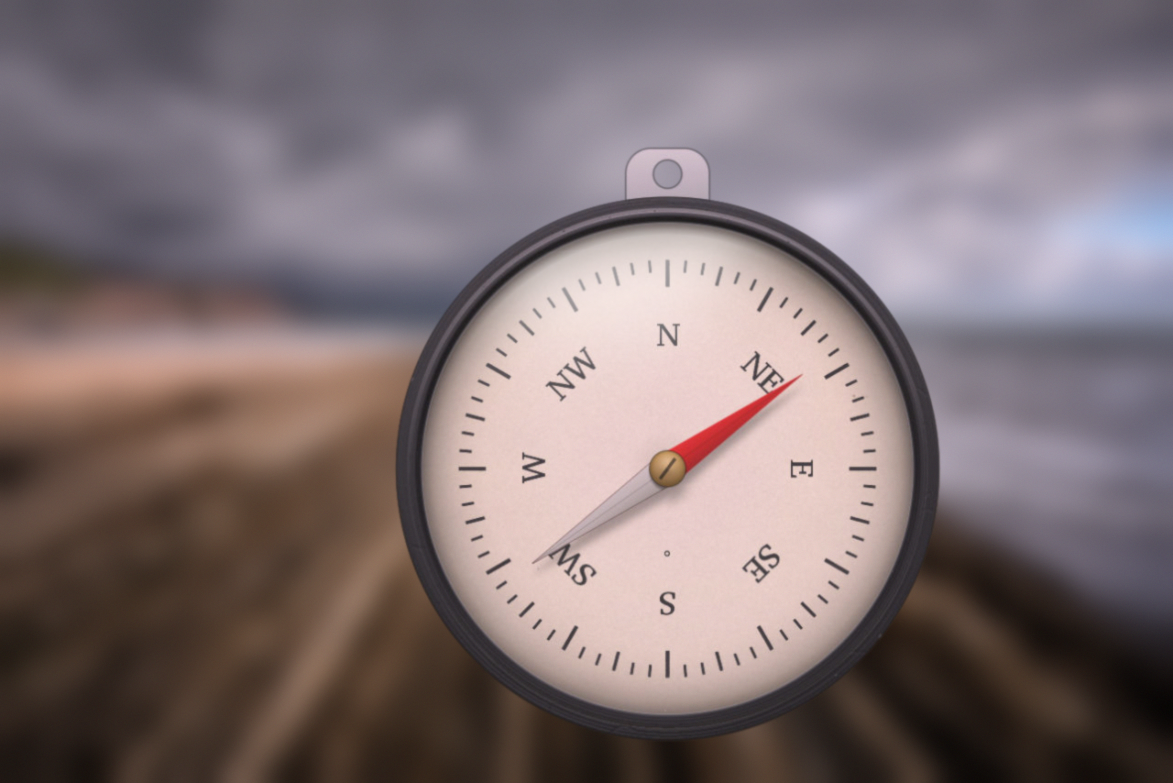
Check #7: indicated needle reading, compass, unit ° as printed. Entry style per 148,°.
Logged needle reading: 55,°
